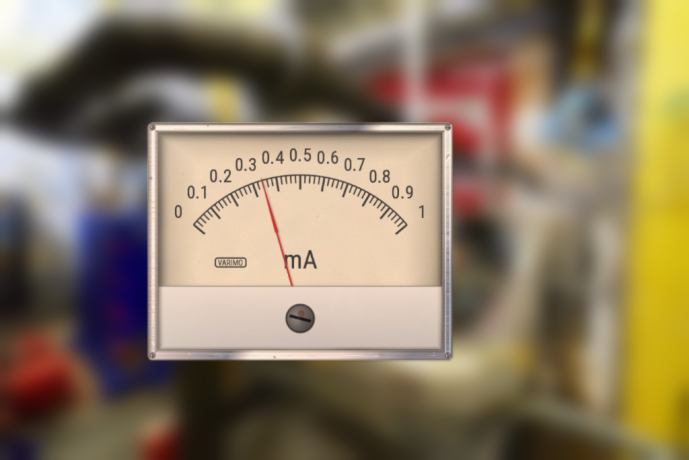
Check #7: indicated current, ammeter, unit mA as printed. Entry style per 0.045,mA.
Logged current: 0.34,mA
